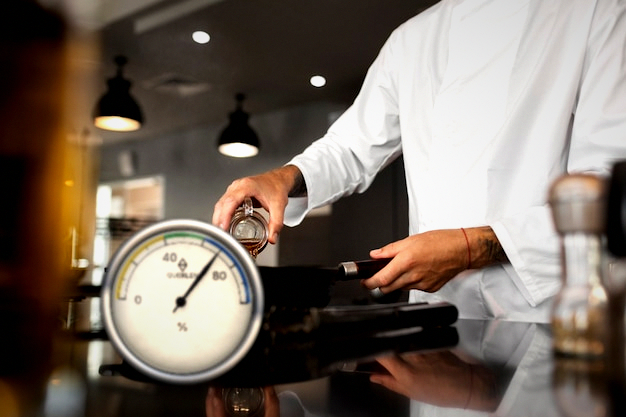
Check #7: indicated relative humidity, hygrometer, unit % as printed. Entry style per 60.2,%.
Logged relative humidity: 70,%
